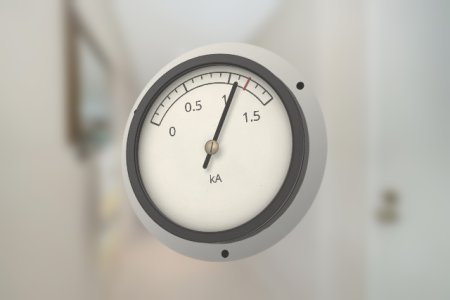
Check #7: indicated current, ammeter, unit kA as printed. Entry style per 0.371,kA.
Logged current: 1.1,kA
